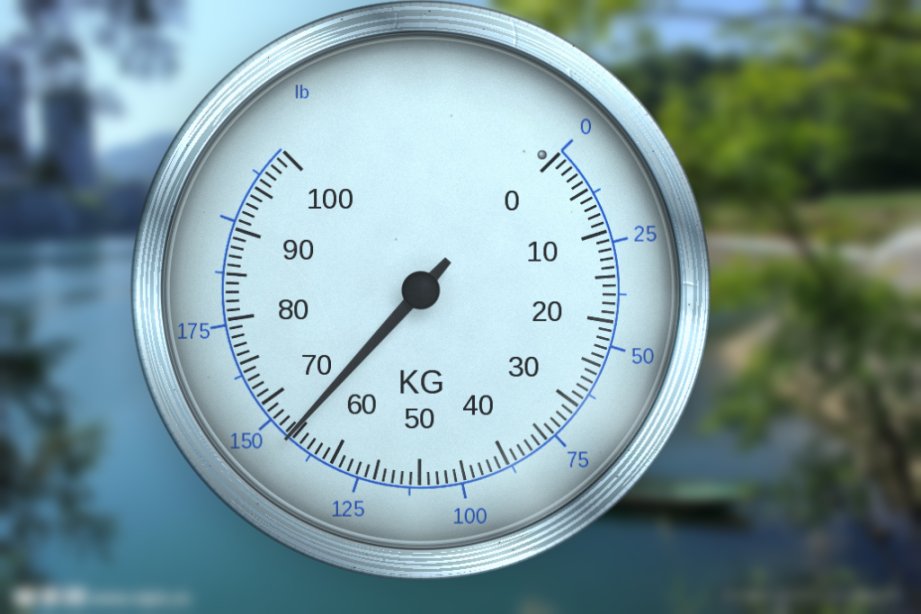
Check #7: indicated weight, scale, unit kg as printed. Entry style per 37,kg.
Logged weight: 65.5,kg
